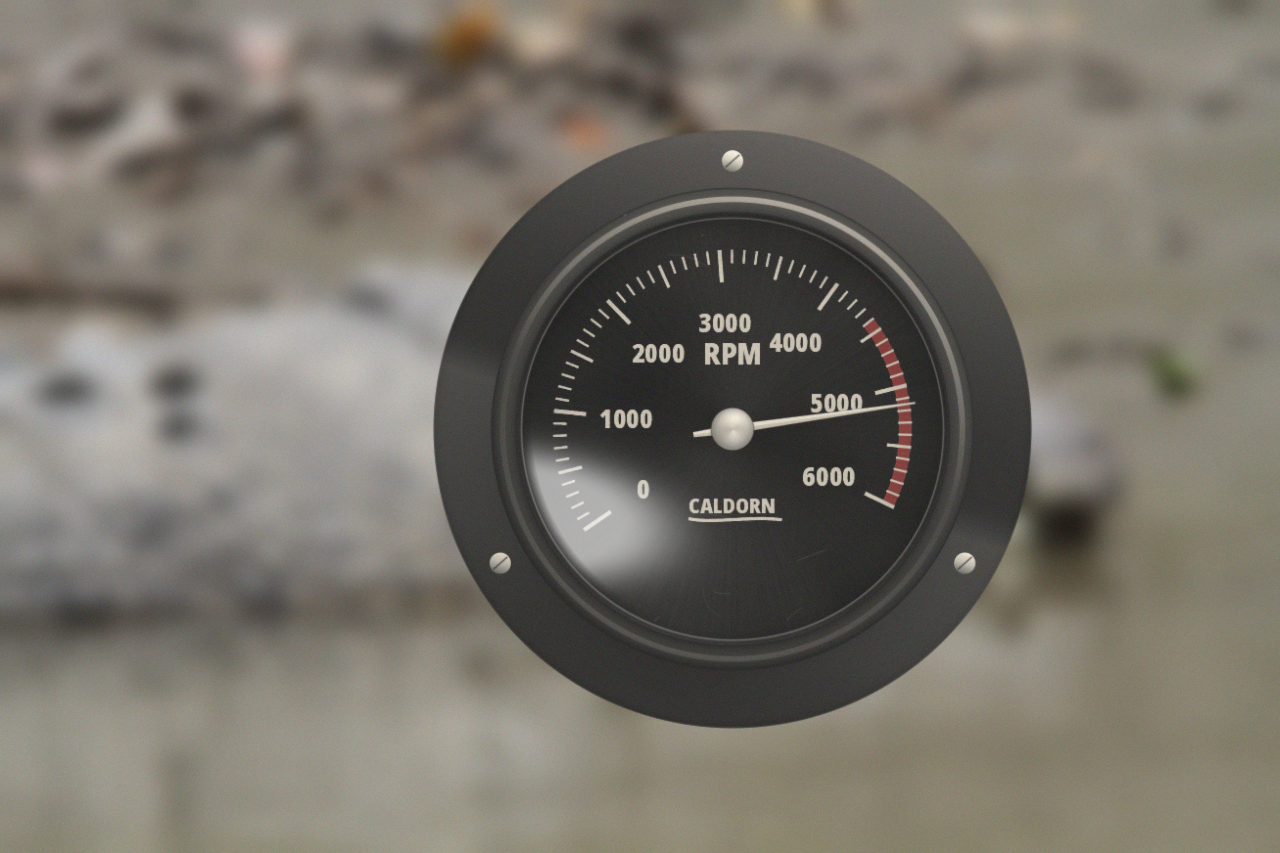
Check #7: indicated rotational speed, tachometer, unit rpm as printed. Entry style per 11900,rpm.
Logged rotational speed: 5150,rpm
